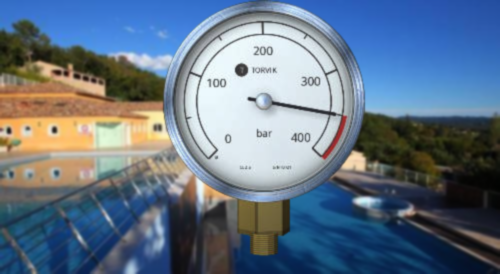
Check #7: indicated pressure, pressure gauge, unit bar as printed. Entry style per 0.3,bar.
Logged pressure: 350,bar
